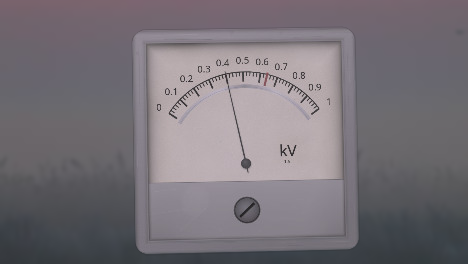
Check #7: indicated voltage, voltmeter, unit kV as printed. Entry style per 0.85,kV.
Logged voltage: 0.4,kV
